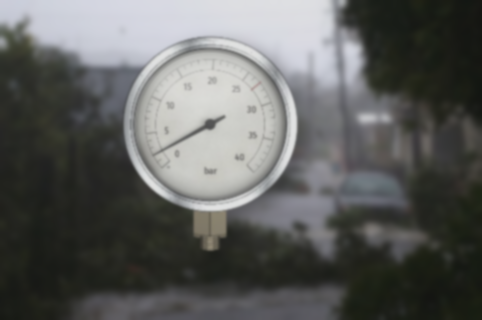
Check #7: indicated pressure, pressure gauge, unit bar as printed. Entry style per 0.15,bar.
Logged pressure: 2,bar
